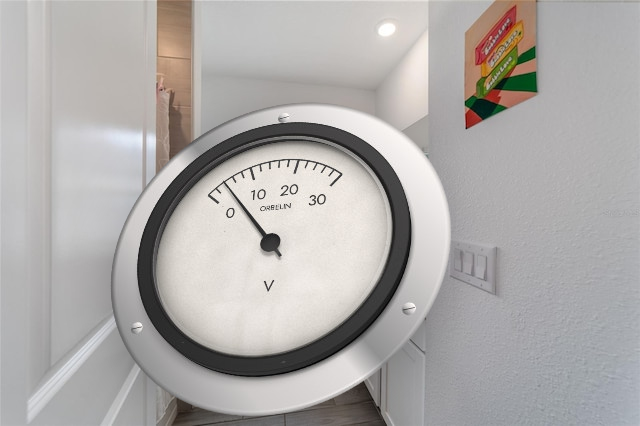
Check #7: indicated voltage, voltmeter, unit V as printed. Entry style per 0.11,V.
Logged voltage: 4,V
